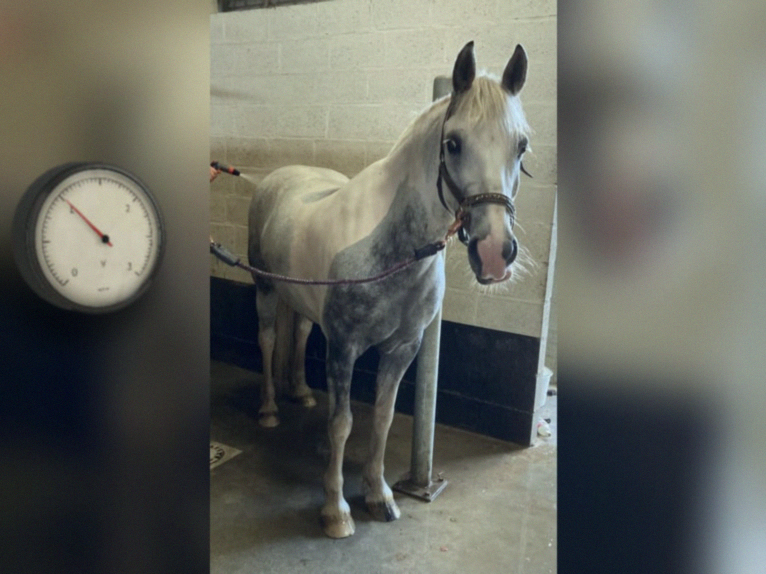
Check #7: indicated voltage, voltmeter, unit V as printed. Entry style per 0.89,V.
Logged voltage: 1,V
